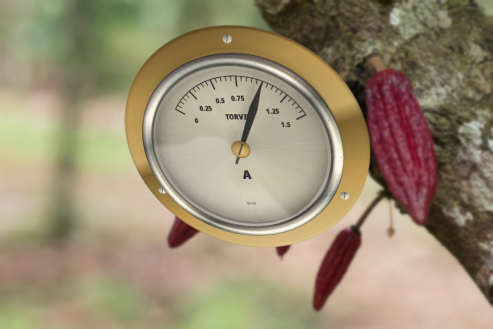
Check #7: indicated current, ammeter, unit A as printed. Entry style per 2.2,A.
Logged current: 1,A
